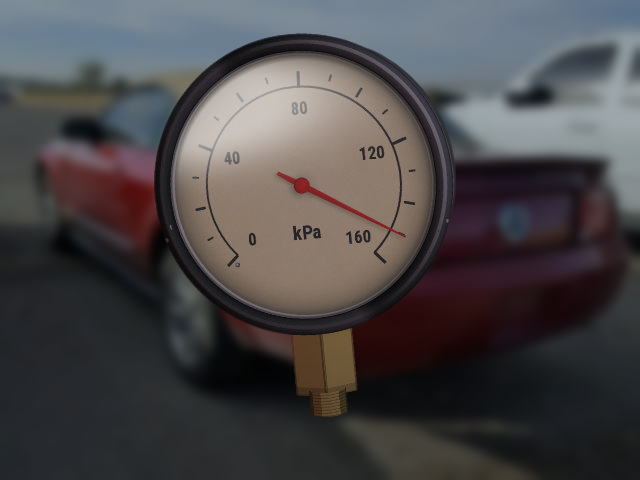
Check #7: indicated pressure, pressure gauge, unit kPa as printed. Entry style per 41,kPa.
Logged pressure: 150,kPa
